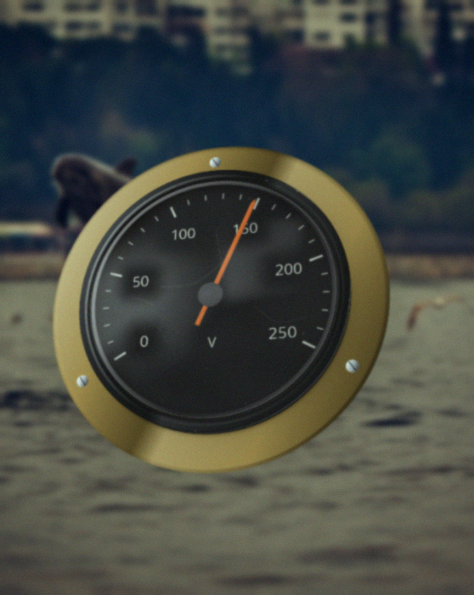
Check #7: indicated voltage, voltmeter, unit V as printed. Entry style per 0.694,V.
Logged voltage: 150,V
